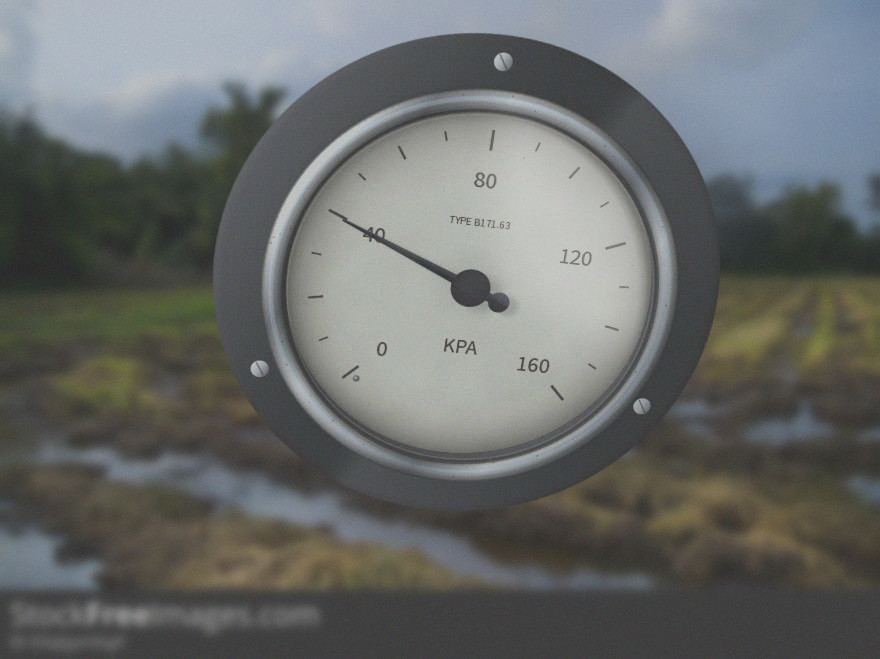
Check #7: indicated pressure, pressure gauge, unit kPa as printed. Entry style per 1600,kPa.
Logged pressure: 40,kPa
